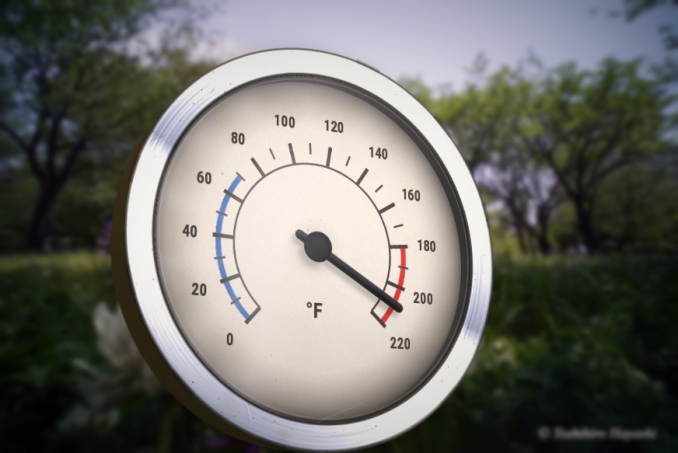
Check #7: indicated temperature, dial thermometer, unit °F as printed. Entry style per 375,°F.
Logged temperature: 210,°F
